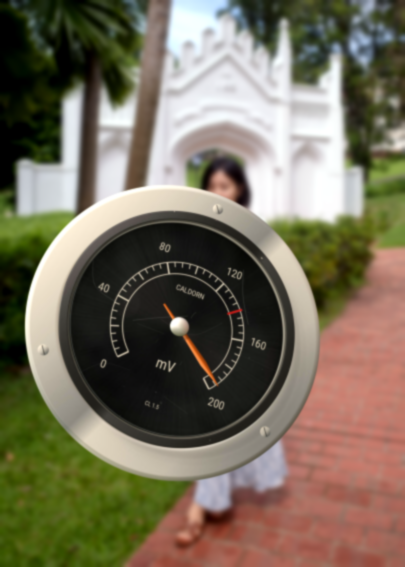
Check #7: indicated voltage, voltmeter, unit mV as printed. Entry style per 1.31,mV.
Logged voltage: 195,mV
